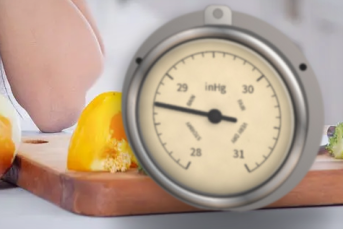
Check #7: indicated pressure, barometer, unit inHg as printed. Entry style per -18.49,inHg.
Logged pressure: 28.7,inHg
